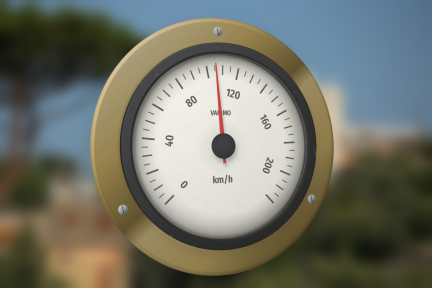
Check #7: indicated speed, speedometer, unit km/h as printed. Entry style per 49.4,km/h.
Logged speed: 105,km/h
